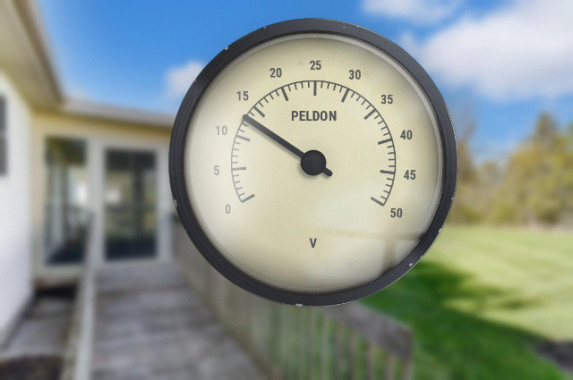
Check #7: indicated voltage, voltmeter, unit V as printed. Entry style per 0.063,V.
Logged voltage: 13,V
